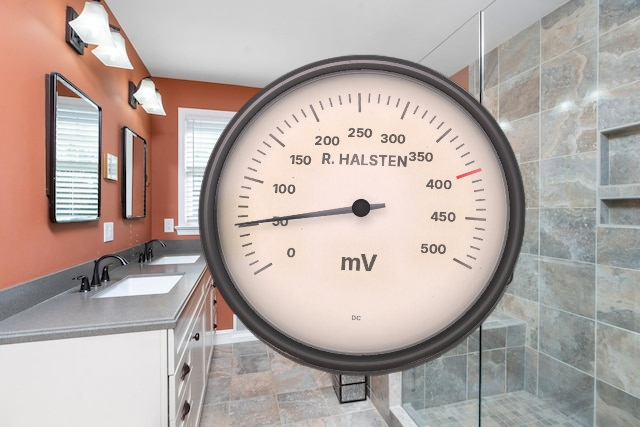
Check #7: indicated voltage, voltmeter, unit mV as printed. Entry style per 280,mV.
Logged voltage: 50,mV
